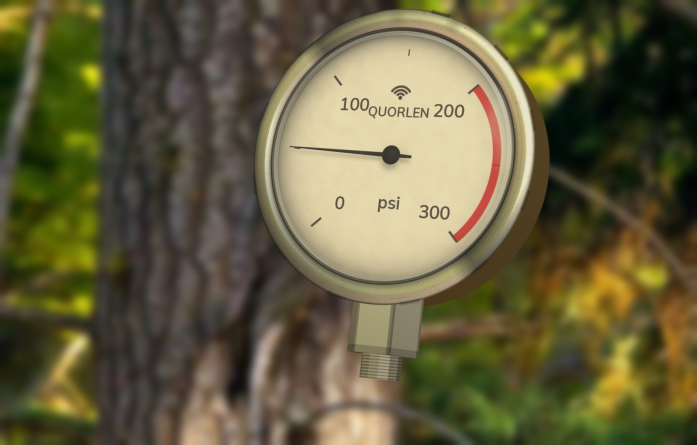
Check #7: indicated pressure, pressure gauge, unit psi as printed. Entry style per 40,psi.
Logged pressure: 50,psi
